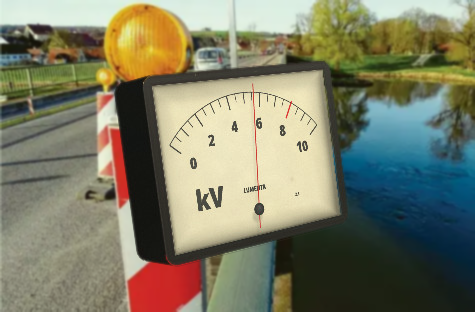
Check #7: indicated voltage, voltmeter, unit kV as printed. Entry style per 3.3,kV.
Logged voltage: 5.5,kV
